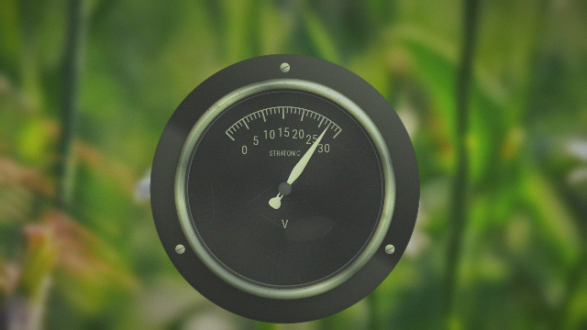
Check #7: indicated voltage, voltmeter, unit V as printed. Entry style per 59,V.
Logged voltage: 27,V
